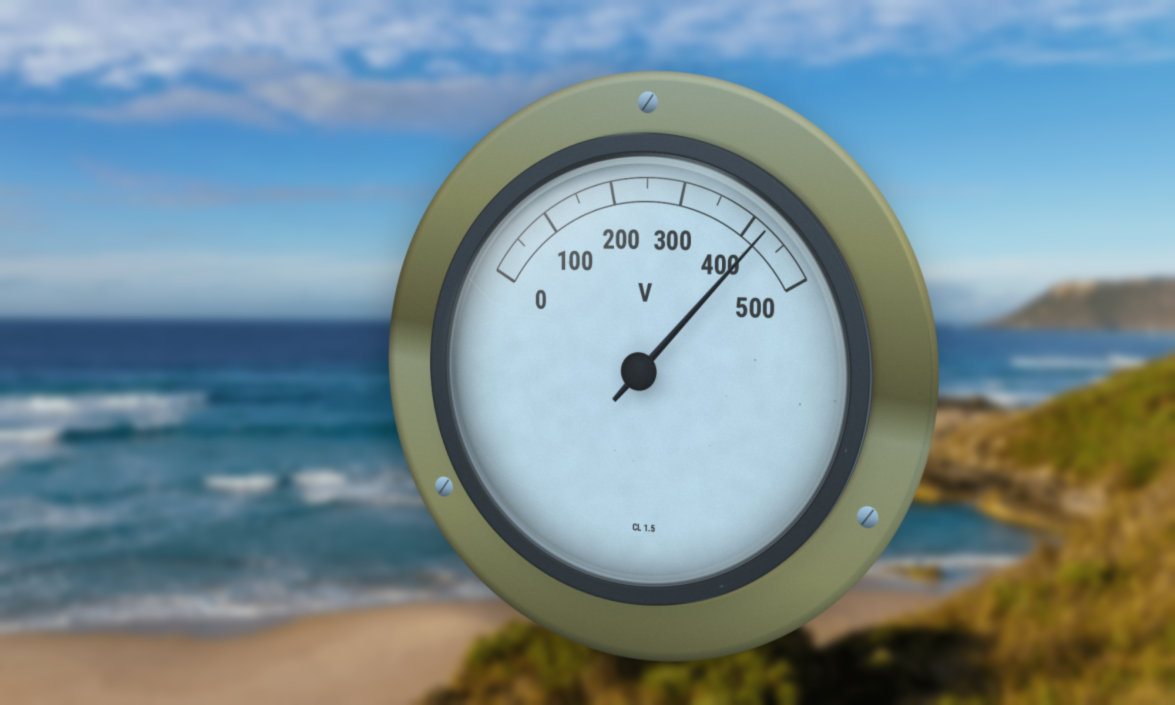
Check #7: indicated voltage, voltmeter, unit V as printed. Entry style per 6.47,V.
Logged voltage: 425,V
